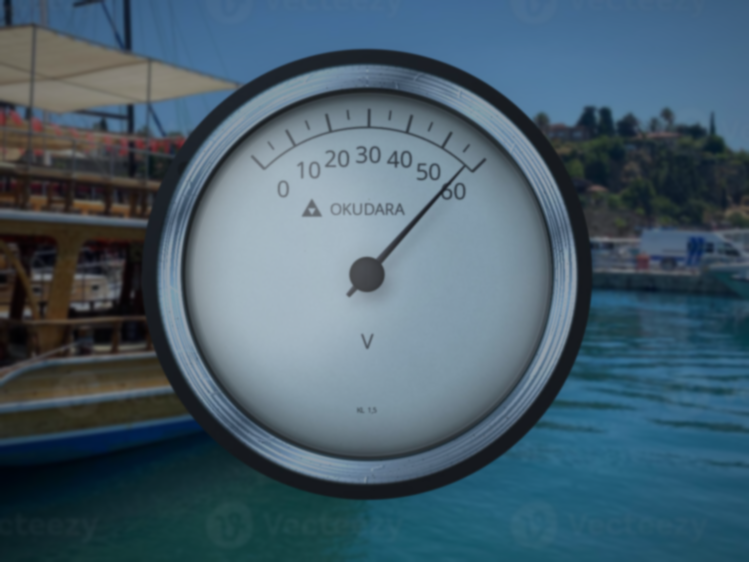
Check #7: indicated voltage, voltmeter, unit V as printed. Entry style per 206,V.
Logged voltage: 57.5,V
